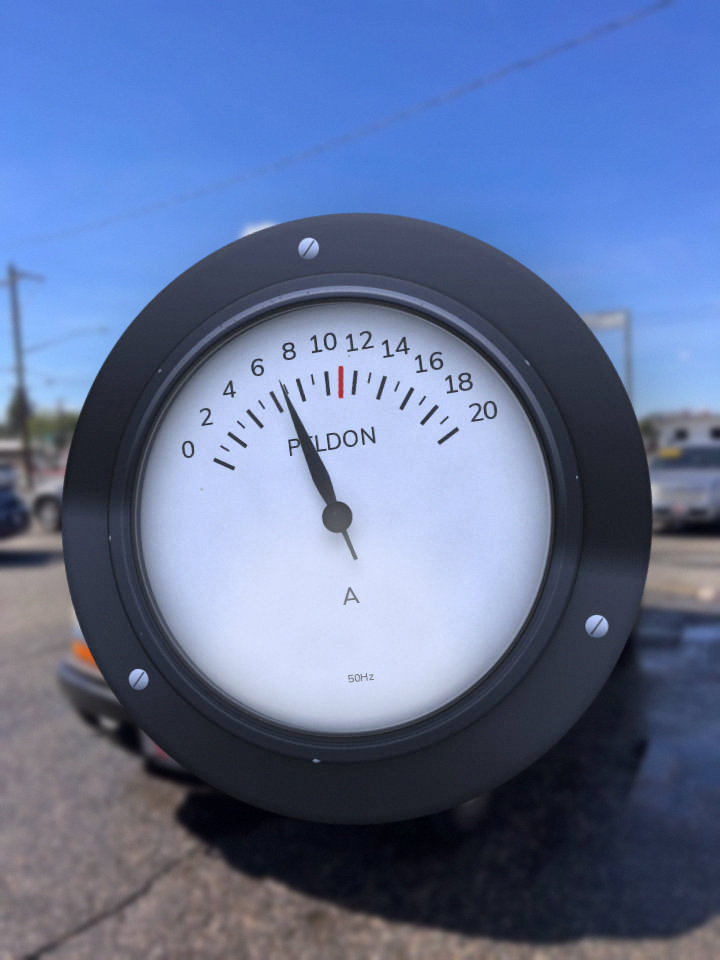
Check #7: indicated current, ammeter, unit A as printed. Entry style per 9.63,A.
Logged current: 7,A
